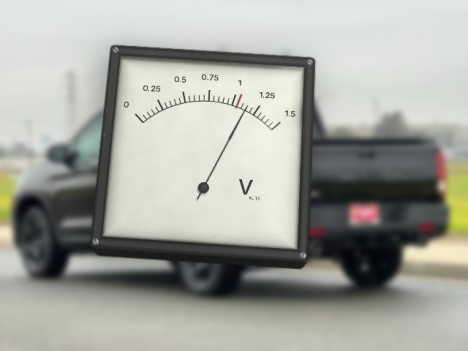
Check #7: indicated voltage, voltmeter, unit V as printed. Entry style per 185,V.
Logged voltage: 1.15,V
